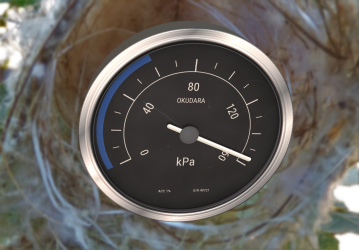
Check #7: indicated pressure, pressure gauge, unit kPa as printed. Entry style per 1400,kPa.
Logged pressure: 155,kPa
